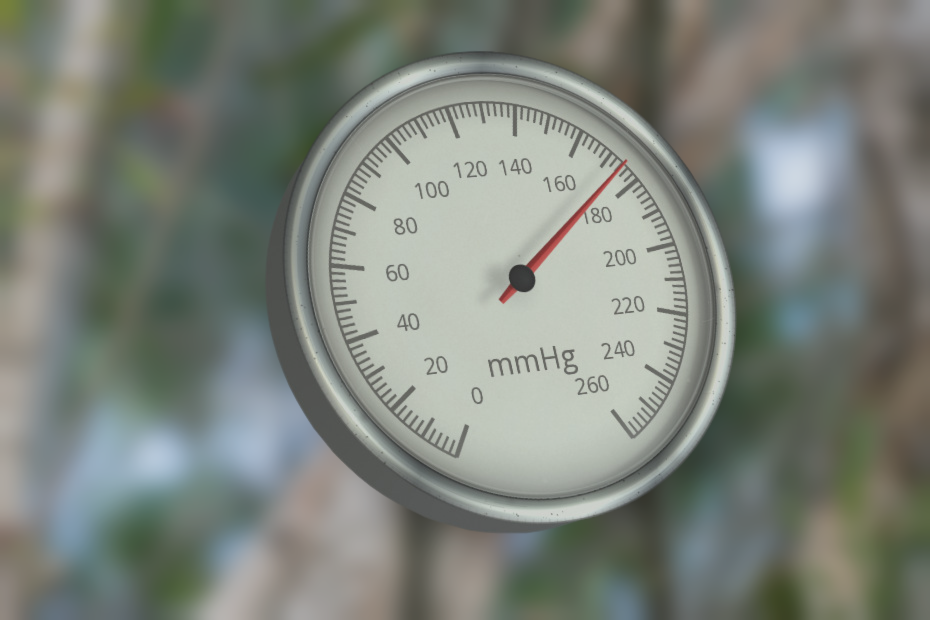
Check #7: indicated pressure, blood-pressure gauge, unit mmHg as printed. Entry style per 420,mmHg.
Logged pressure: 174,mmHg
